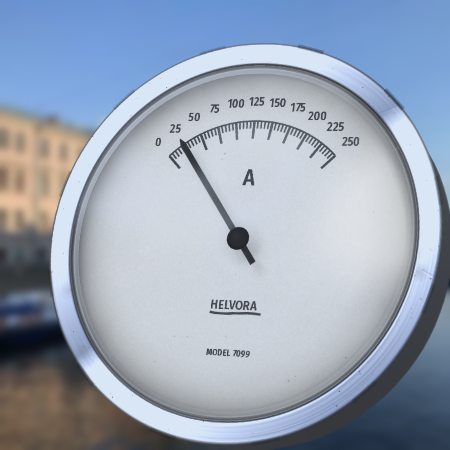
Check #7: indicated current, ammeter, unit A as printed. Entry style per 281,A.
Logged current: 25,A
